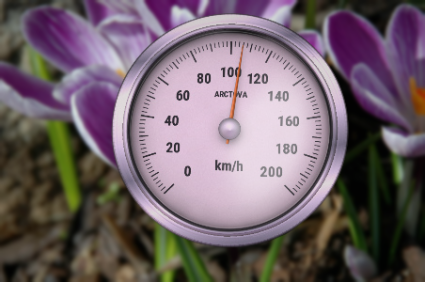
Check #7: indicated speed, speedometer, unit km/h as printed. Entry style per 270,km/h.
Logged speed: 106,km/h
